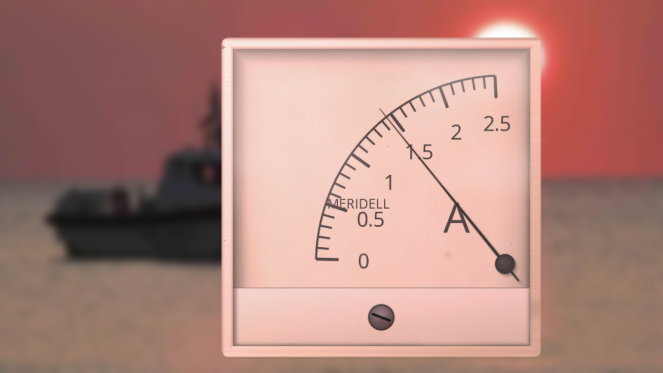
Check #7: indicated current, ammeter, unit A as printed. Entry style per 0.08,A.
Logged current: 1.45,A
